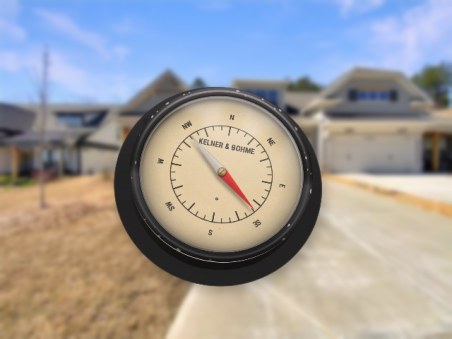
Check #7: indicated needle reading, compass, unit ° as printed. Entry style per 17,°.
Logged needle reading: 130,°
